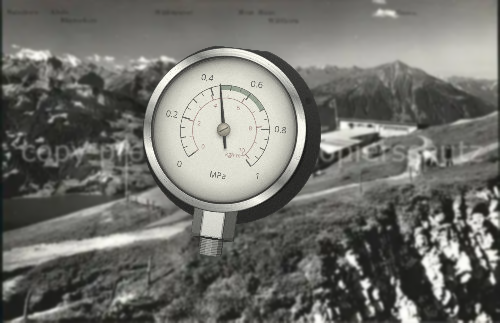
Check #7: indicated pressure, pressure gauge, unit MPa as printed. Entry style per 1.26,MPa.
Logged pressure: 0.45,MPa
